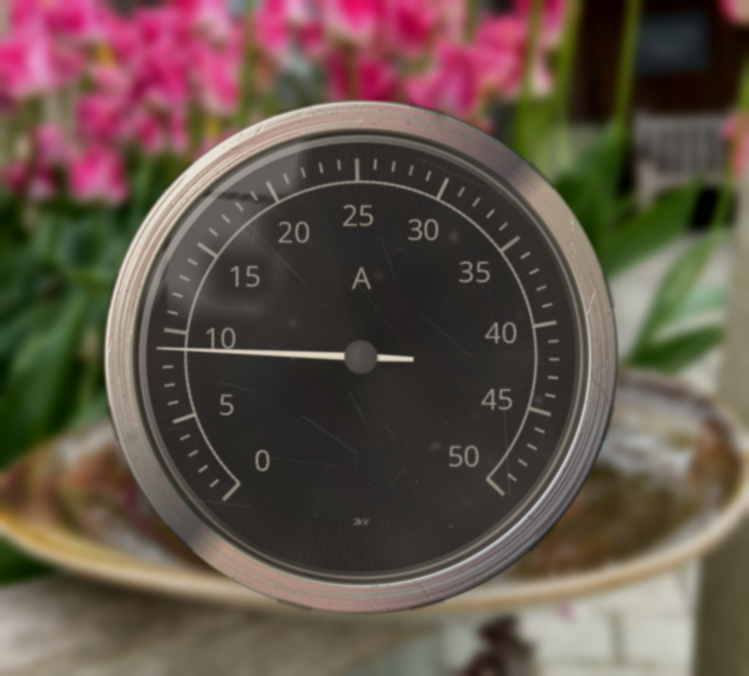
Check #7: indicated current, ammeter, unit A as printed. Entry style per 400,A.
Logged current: 9,A
